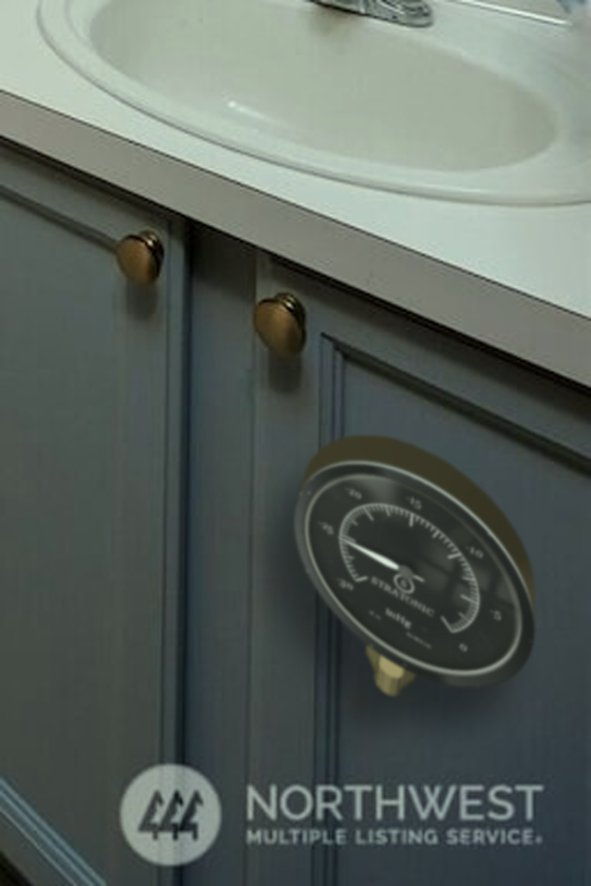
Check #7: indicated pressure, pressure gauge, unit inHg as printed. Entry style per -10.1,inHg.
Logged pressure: -25,inHg
